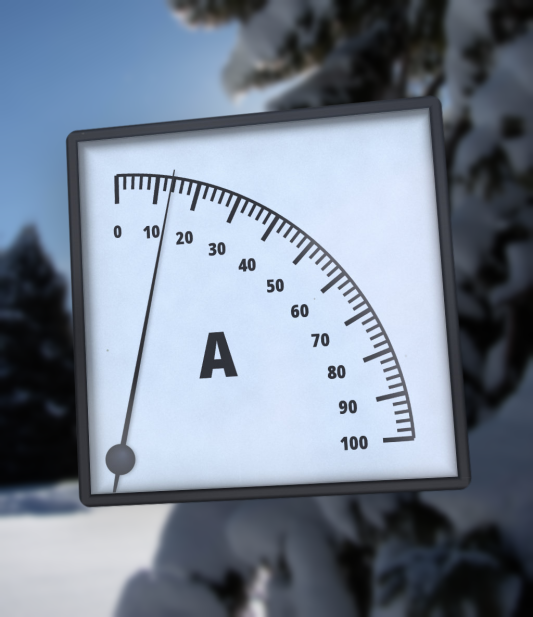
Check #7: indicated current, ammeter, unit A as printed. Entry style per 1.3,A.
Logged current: 14,A
